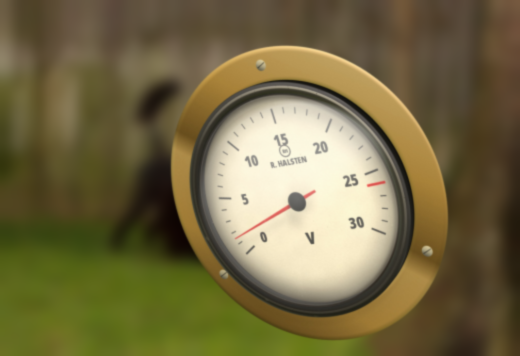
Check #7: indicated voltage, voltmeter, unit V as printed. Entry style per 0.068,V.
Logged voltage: 1.5,V
